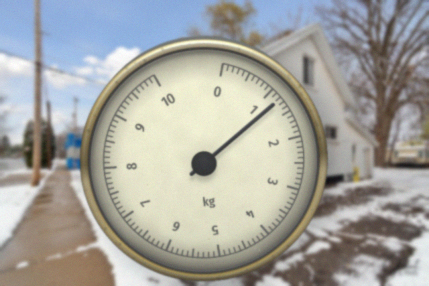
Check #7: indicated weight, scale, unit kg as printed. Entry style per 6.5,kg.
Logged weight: 1.2,kg
